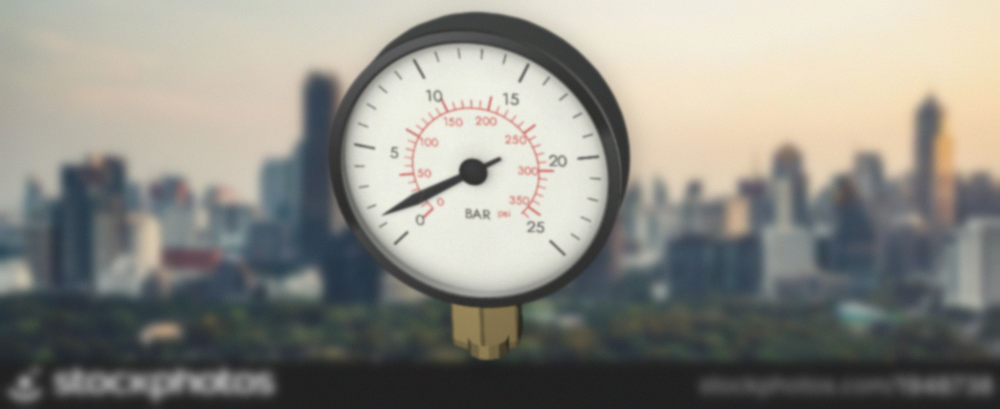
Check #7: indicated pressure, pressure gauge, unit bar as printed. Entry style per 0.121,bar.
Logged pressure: 1.5,bar
